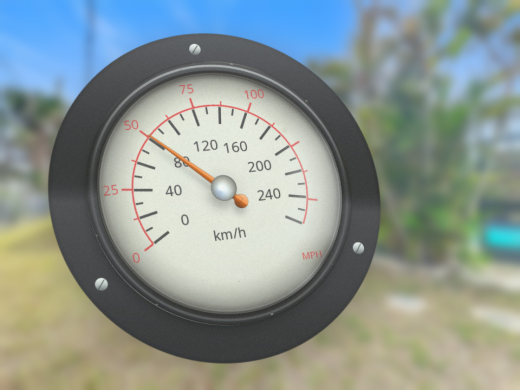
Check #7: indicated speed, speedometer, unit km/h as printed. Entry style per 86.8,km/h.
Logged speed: 80,km/h
